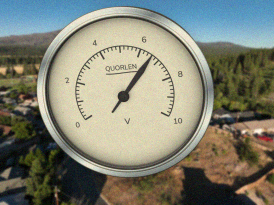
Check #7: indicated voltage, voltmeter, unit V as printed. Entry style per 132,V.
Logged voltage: 6.6,V
